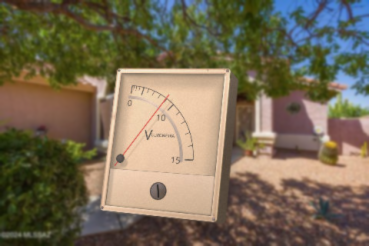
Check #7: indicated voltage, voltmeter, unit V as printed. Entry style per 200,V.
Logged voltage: 9,V
